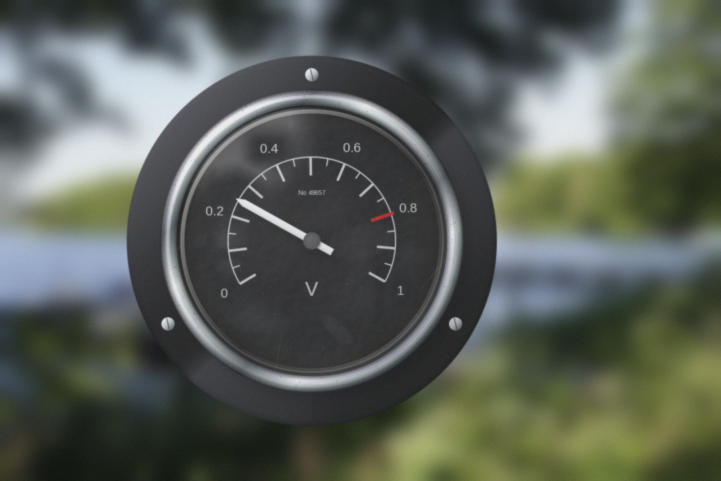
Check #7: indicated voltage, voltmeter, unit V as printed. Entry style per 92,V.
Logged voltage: 0.25,V
